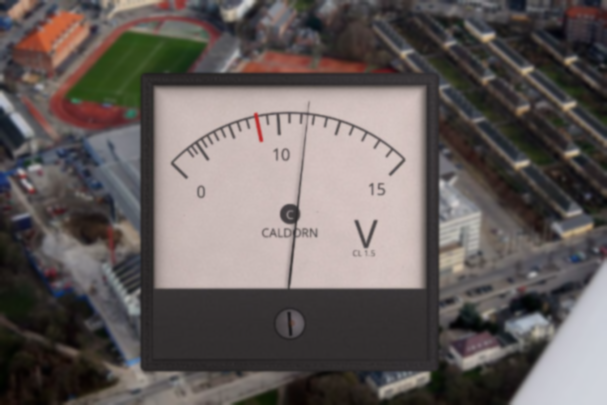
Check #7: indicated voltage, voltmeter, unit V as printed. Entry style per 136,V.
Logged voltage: 11.25,V
